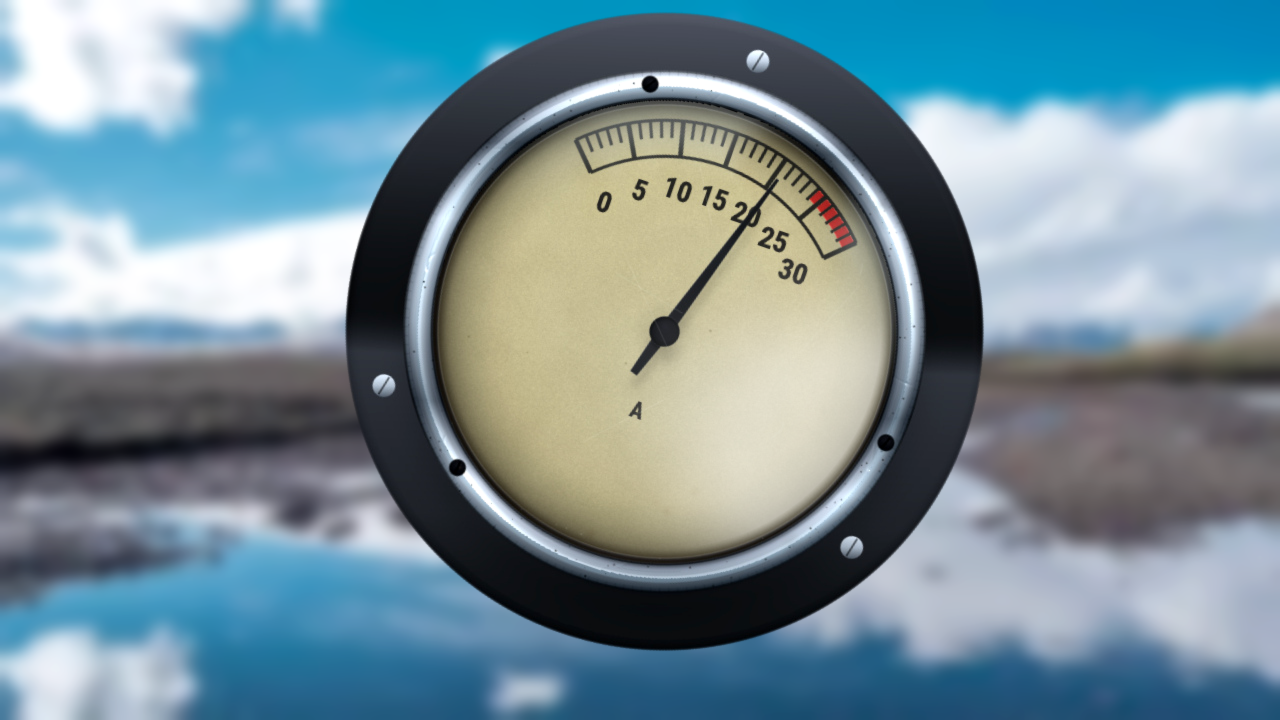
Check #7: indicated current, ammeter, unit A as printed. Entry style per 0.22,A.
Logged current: 20.5,A
